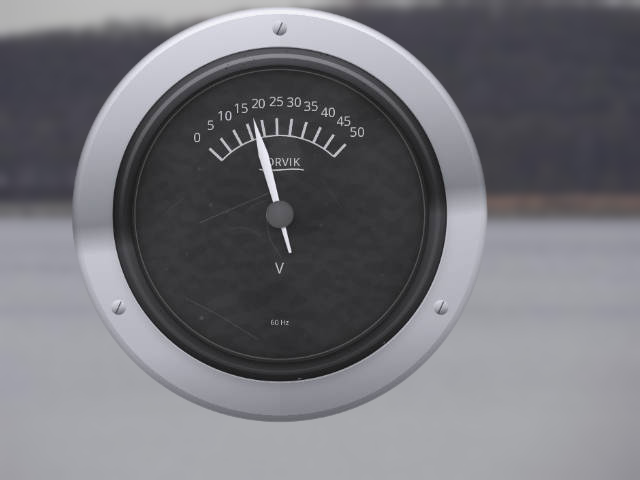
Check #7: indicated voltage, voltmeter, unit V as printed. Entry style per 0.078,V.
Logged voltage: 17.5,V
